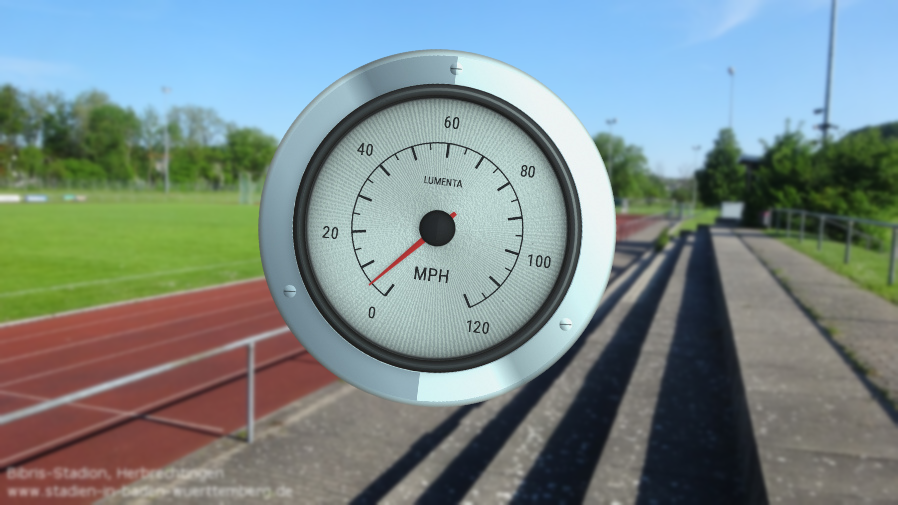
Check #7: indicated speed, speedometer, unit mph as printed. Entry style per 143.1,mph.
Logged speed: 5,mph
